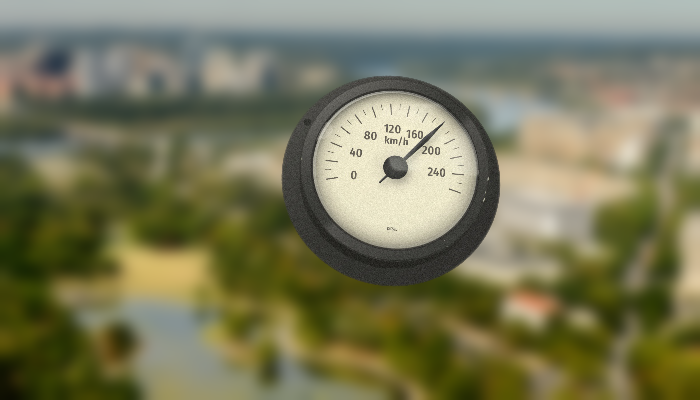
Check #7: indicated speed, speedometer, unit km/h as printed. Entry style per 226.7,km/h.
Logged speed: 180,km/h
